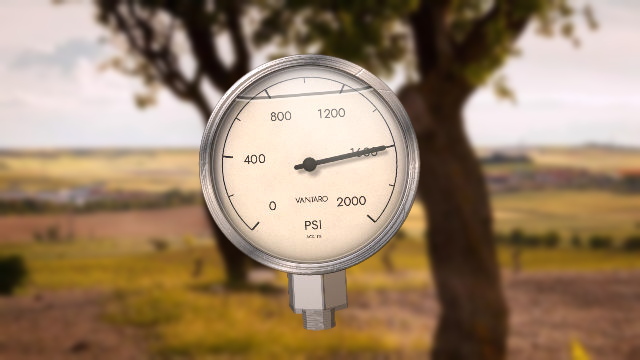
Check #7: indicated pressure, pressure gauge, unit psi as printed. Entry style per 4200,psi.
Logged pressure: 1600,psi
